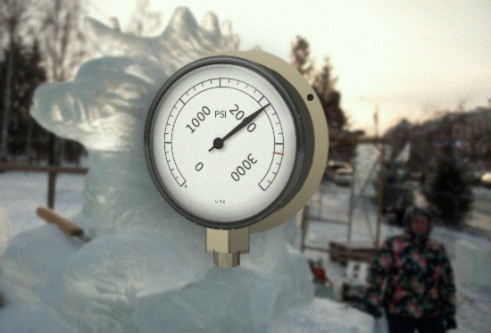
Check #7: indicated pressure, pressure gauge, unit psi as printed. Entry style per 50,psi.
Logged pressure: 2100,psi
